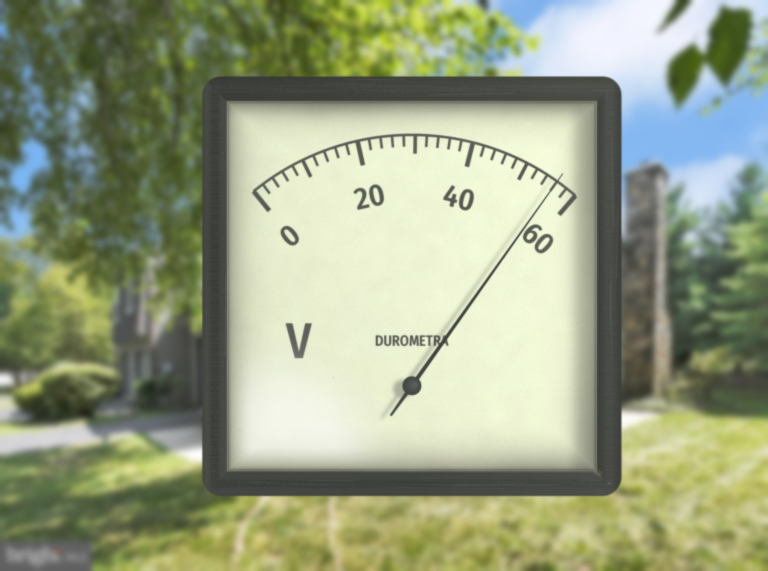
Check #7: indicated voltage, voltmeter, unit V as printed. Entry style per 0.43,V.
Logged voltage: 56,V
